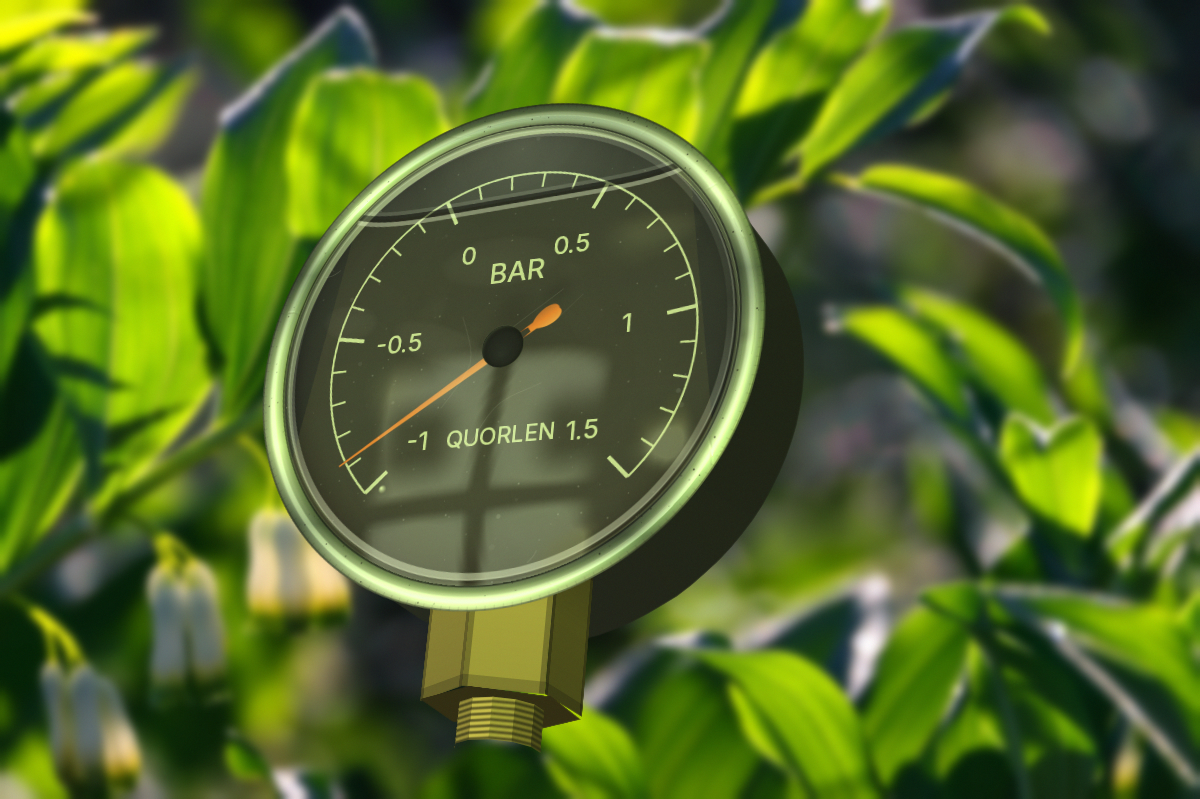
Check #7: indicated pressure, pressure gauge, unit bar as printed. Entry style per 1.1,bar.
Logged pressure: -0.9,bar
